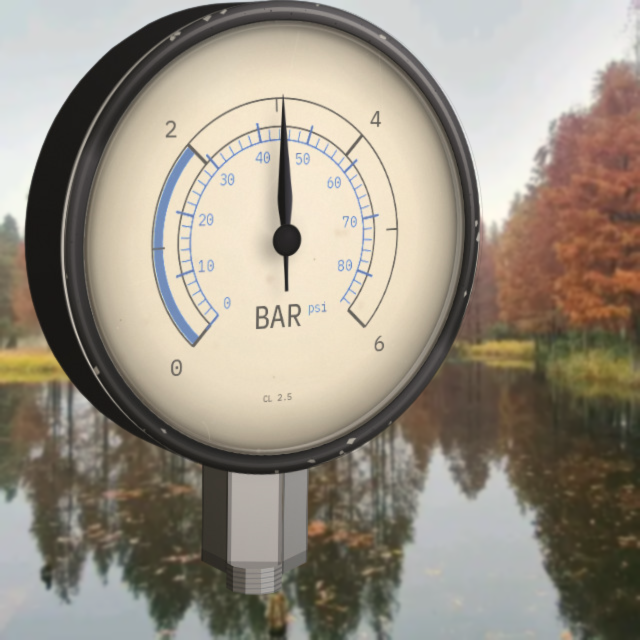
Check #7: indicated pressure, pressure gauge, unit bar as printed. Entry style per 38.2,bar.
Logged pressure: 3,bar
